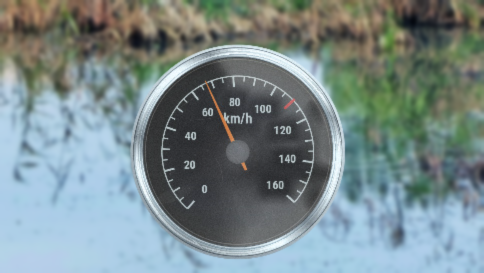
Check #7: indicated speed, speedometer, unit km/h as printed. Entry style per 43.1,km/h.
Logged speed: 67.5,km/h
